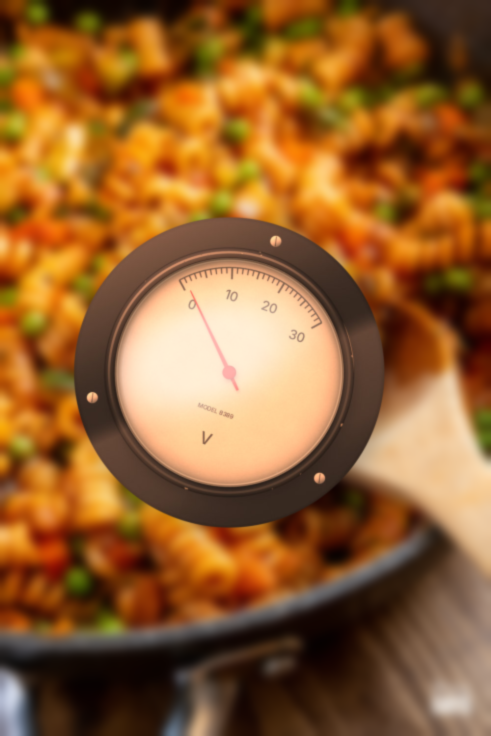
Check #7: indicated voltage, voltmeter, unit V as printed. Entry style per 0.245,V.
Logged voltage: 1,V
